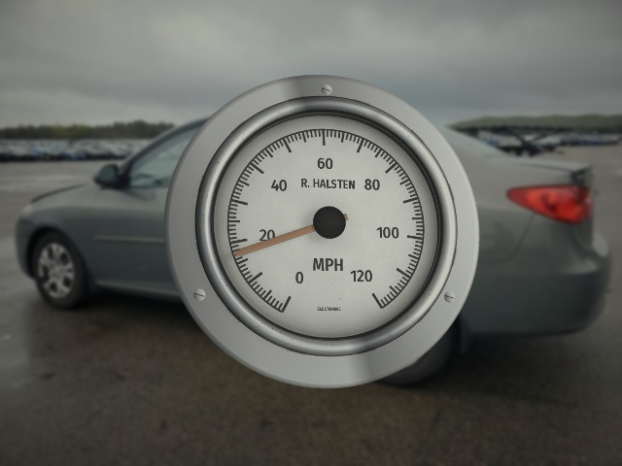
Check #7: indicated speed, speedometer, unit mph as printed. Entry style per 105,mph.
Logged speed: 17,mph
